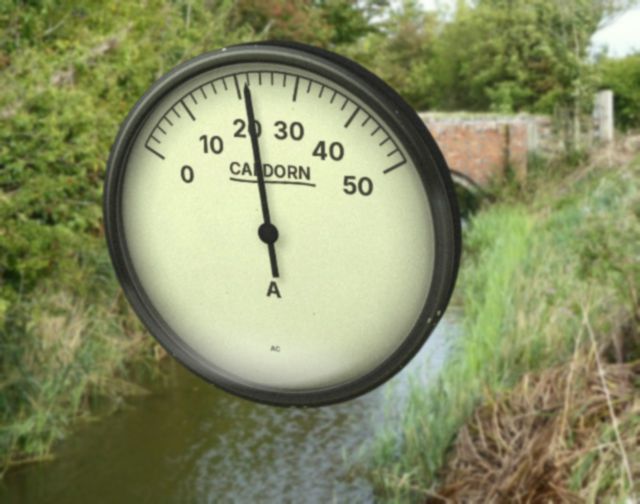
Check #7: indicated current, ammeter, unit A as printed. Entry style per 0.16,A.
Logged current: 22,A
